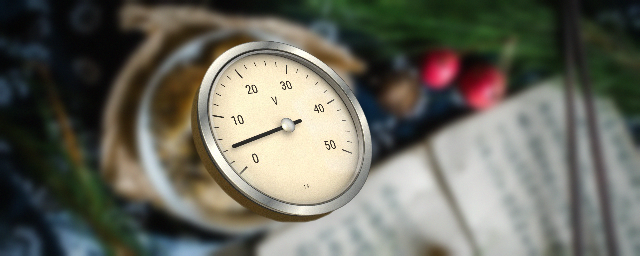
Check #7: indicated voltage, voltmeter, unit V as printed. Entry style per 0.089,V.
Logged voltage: 4,V
